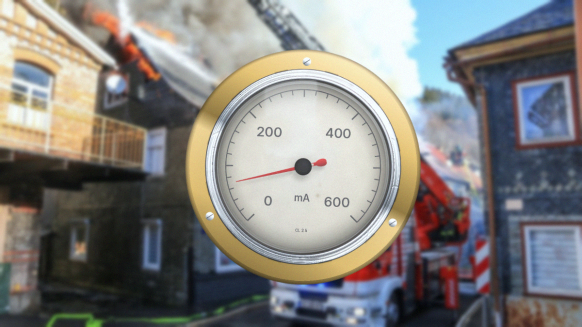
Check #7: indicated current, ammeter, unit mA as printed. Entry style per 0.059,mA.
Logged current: 70,mA
